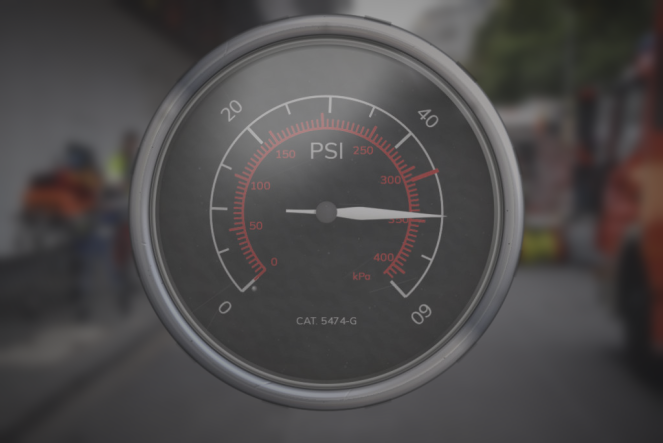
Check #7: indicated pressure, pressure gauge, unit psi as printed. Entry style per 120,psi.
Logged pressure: 50,psi
